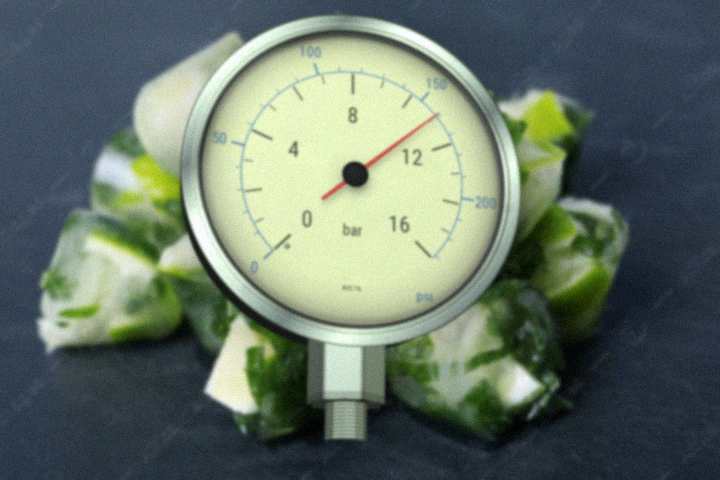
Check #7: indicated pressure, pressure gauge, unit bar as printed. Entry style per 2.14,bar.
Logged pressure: 11,bar
